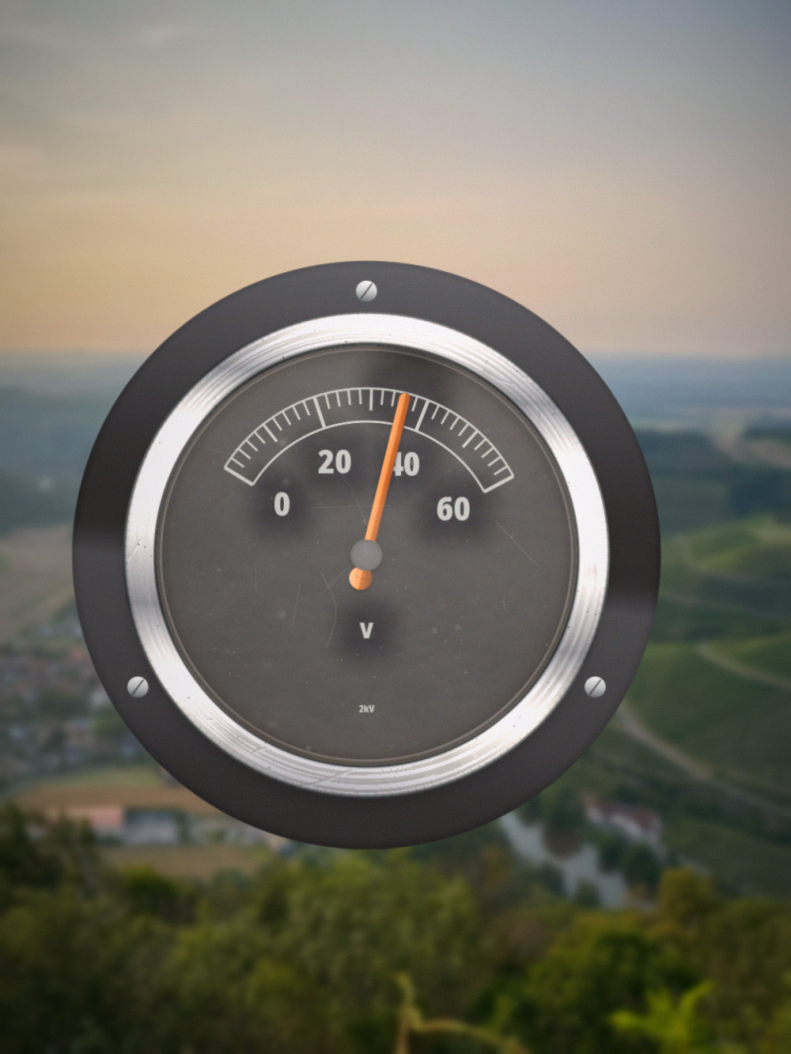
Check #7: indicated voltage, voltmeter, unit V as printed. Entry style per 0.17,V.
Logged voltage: 36,V
